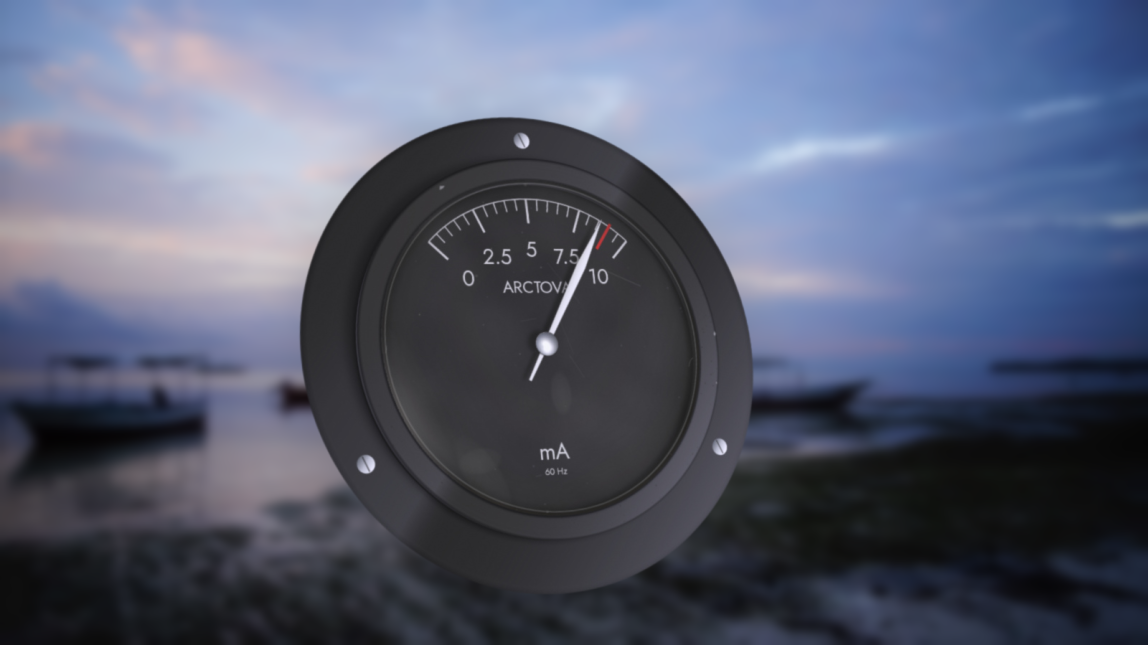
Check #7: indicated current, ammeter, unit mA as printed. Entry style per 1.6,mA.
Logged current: 8.5,mA
